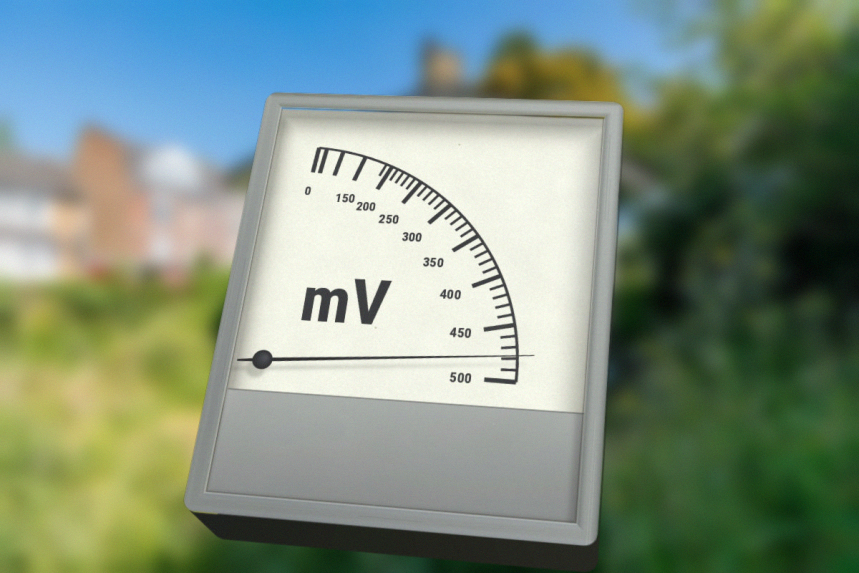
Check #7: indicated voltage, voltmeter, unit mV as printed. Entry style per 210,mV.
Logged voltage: 480,mV
